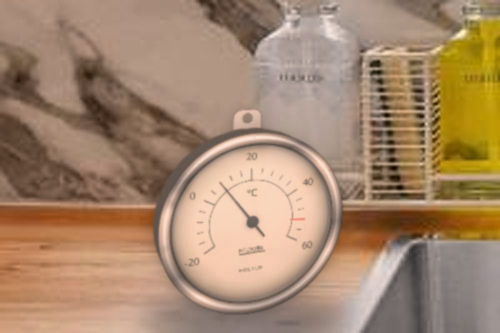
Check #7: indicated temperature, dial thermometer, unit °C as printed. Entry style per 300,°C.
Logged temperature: 8,°C
